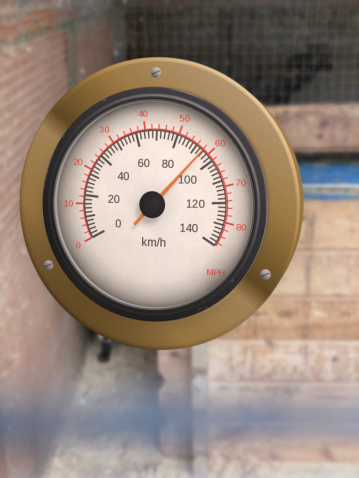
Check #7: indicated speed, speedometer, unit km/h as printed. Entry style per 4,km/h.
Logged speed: 94,km/h
